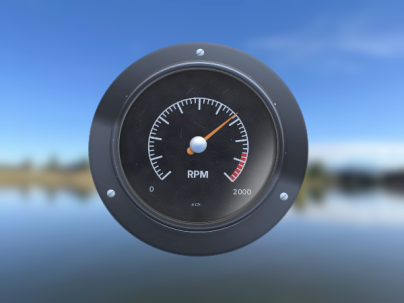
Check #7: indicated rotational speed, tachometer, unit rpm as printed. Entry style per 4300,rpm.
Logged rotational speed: 1360,rpm
